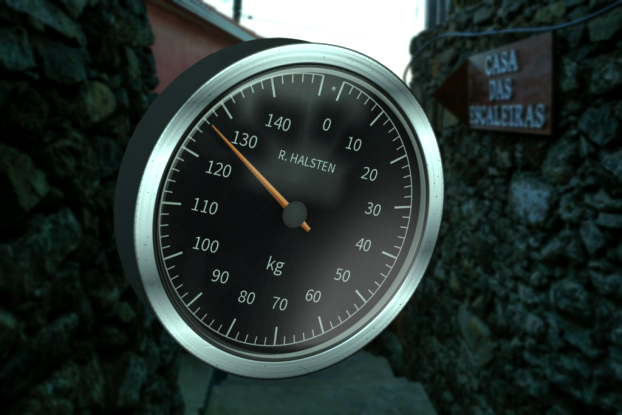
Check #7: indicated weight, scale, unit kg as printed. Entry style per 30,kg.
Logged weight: 126,kg
